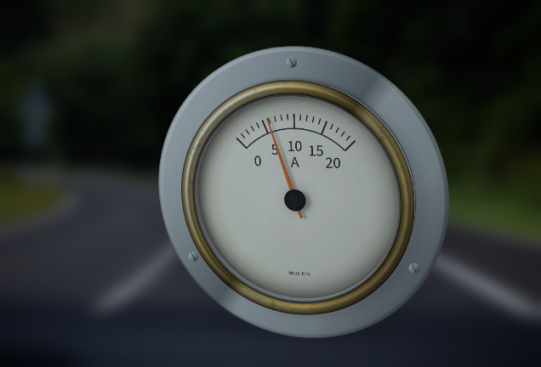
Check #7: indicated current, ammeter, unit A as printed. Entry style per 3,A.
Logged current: 6,A
